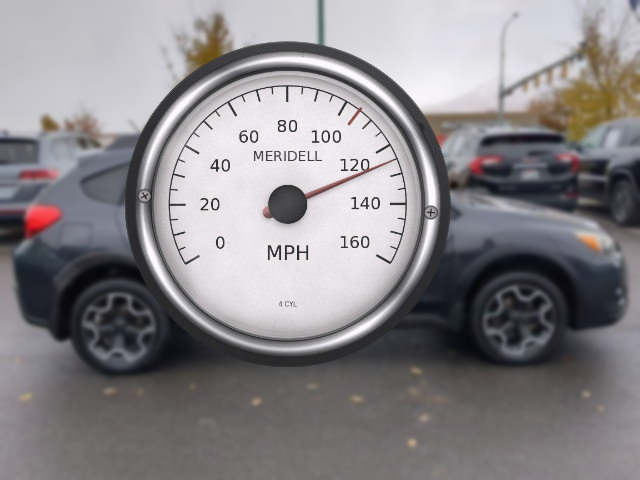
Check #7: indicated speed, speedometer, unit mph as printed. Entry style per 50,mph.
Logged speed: 125,mph
